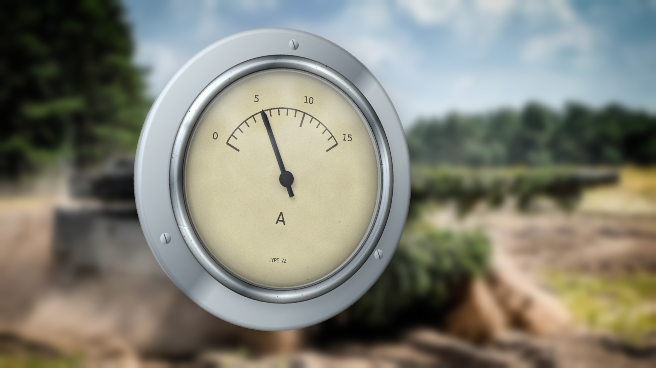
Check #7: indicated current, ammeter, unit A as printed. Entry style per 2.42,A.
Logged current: 5,A
